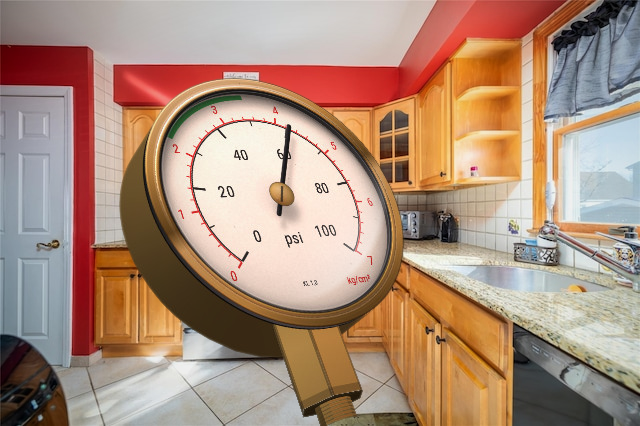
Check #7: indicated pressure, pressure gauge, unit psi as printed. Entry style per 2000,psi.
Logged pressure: 60,psi
